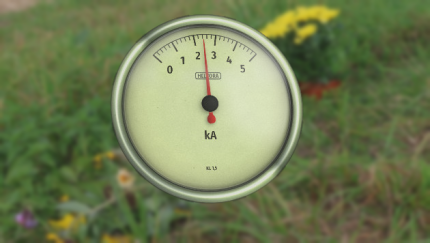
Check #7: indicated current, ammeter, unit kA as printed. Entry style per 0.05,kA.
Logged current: 2.4,kA
